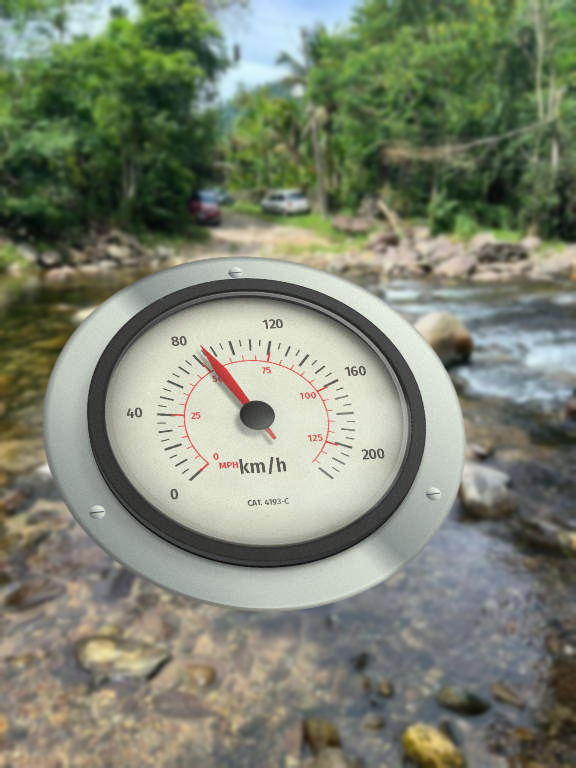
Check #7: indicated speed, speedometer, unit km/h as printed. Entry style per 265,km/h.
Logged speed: 85,km/h
